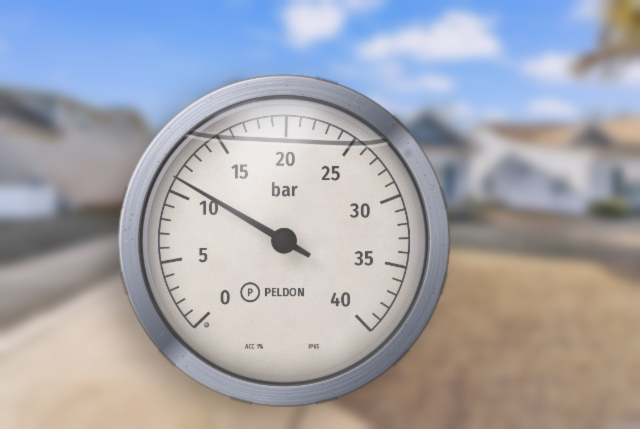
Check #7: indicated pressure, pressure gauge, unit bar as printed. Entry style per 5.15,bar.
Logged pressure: 11,bar
